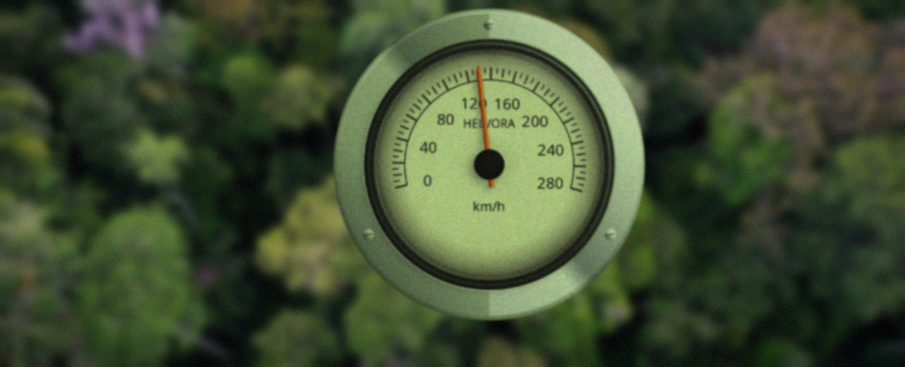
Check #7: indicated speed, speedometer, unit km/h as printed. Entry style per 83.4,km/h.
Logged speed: 130,km/h
